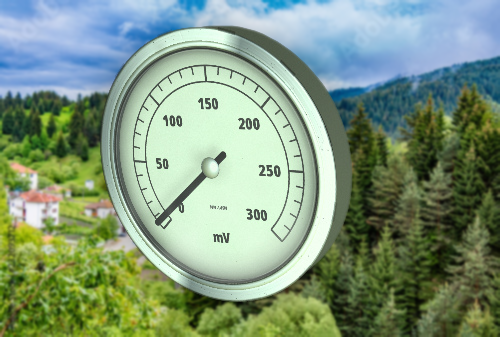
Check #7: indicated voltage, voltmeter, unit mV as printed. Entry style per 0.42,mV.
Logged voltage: 5,mV
